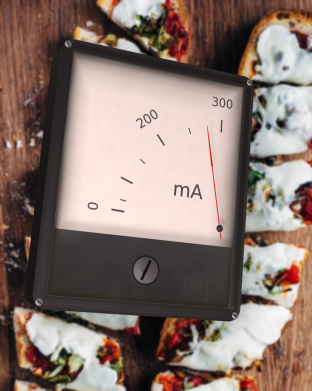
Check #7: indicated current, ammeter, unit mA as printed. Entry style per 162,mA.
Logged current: 275,mA
